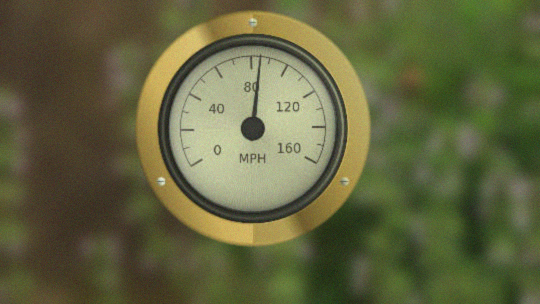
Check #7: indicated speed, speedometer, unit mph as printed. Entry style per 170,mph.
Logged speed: 85,mph
